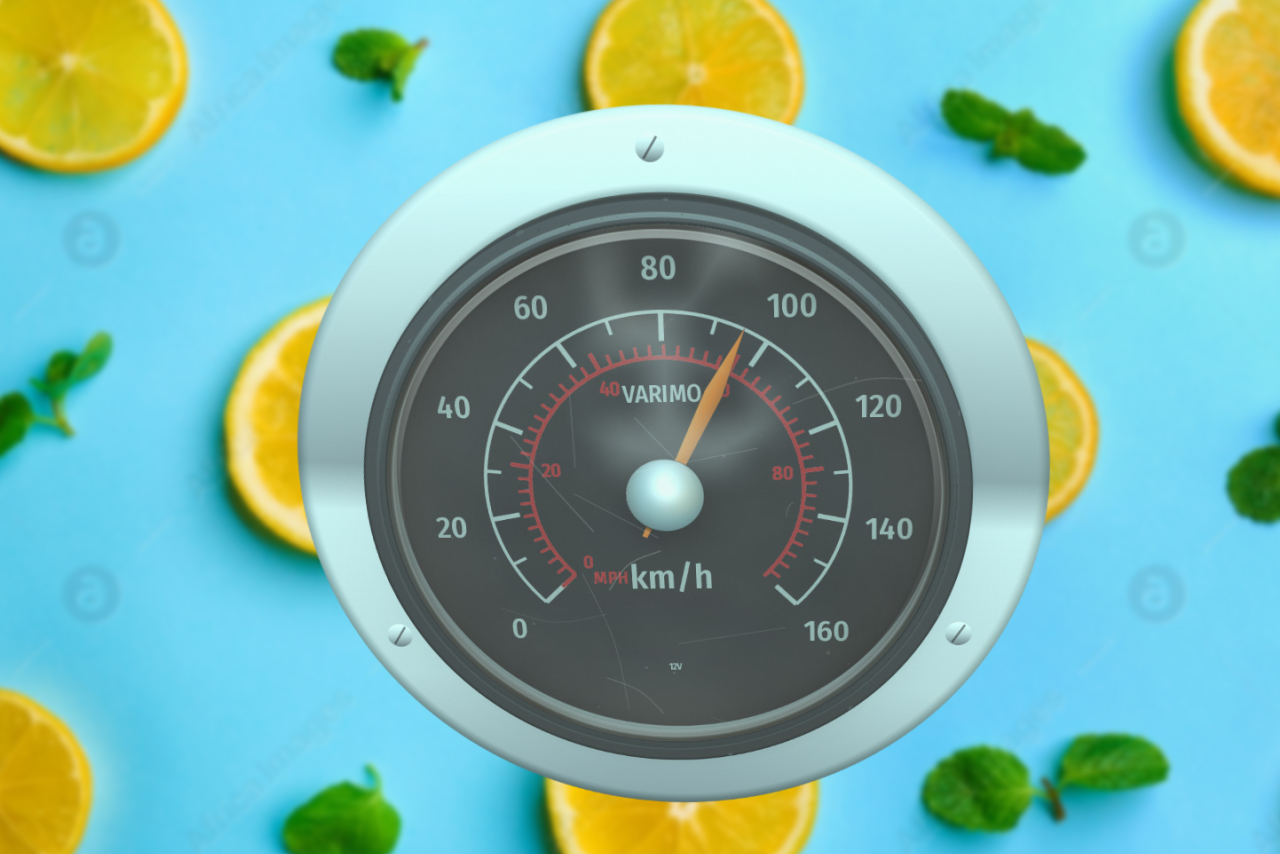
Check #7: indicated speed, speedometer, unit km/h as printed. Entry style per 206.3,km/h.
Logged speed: 95,km/h
